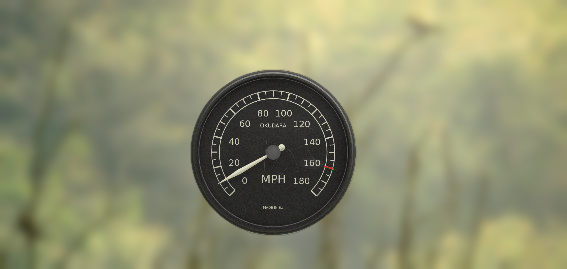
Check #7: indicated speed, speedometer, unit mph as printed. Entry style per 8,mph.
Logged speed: 10,mph
